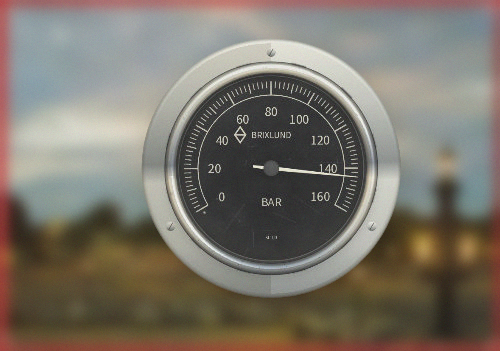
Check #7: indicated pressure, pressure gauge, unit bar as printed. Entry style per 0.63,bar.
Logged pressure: 144,bar
